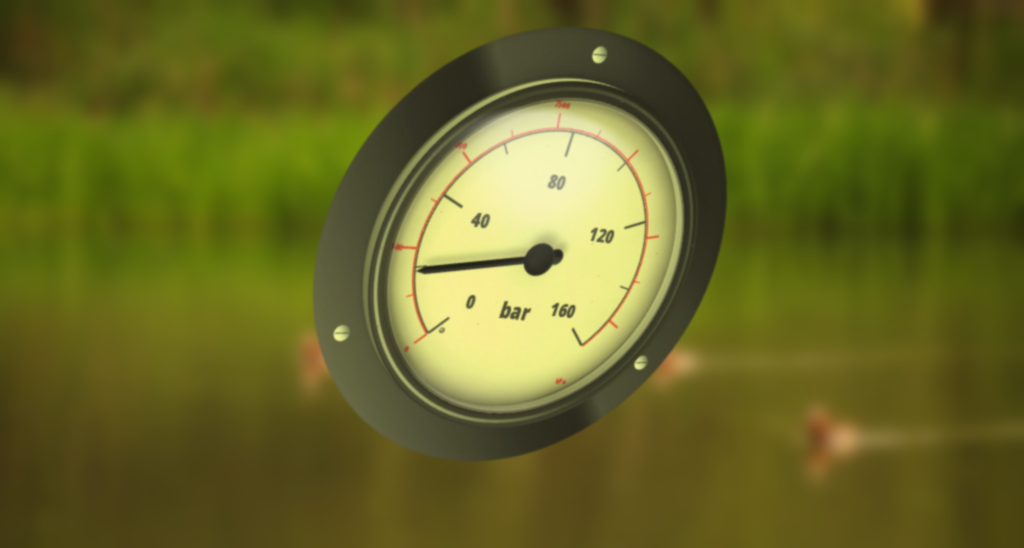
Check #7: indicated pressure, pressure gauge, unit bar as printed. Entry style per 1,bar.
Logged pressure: 20,bar
